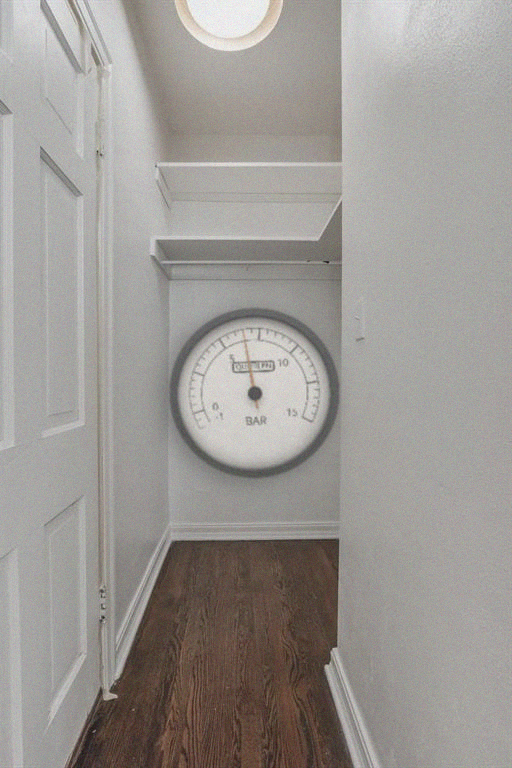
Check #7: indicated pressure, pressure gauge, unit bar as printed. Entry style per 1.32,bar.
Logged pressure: 6.5,bar
